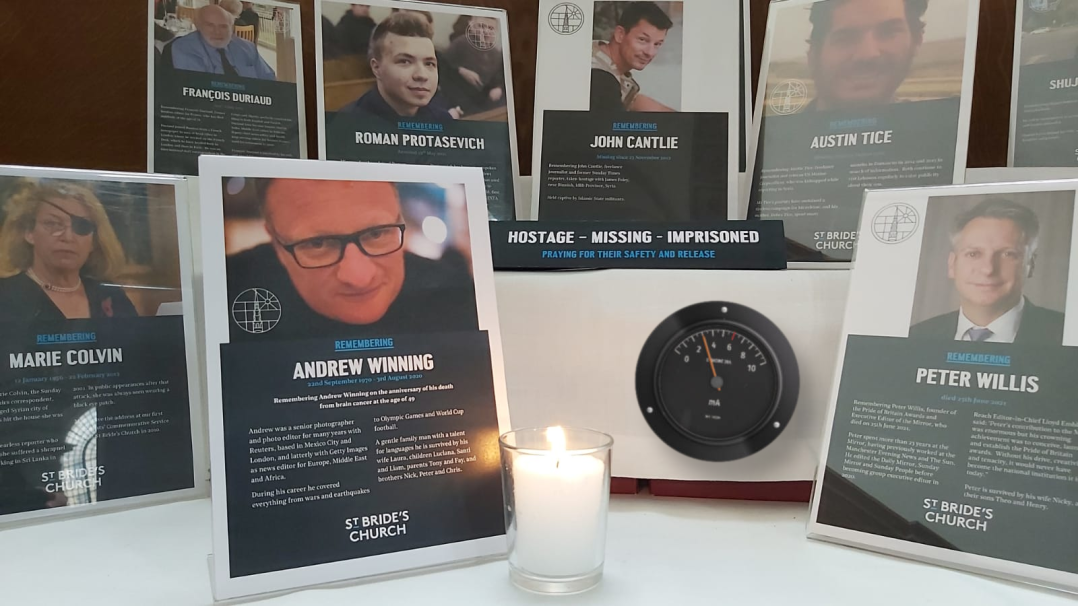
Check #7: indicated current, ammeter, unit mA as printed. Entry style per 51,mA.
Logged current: 3,mA
